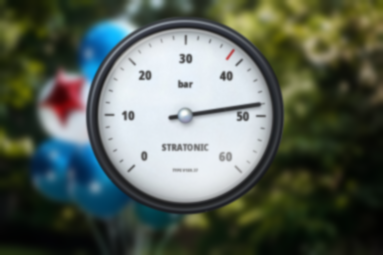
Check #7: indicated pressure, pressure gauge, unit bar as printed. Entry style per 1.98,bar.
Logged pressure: 48,bar
